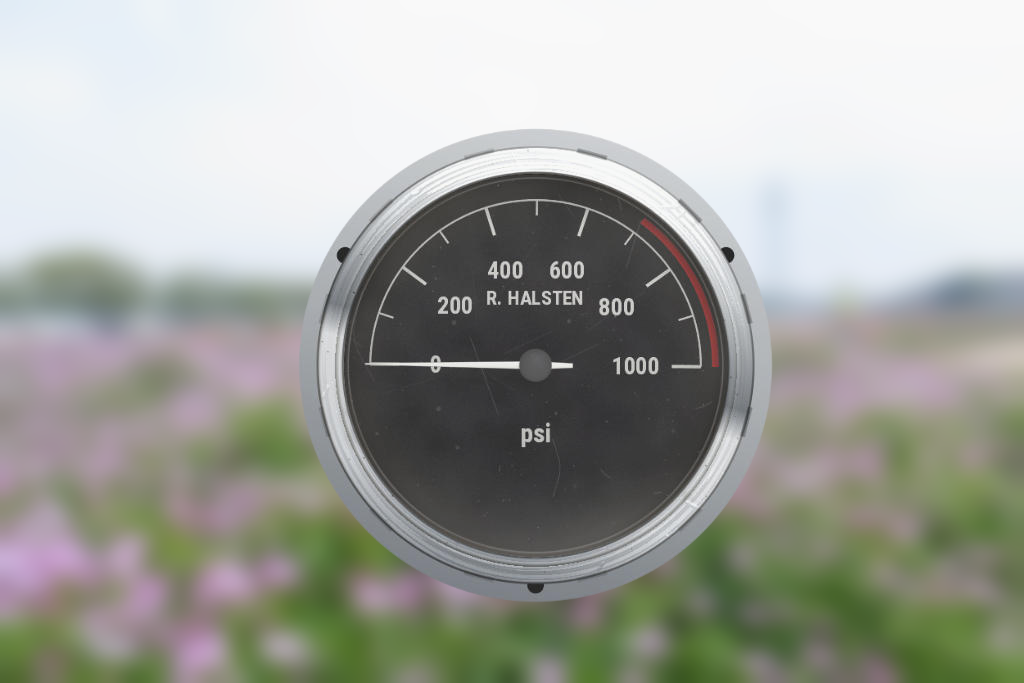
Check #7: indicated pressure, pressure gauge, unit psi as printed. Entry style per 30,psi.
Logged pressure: 0,psi
